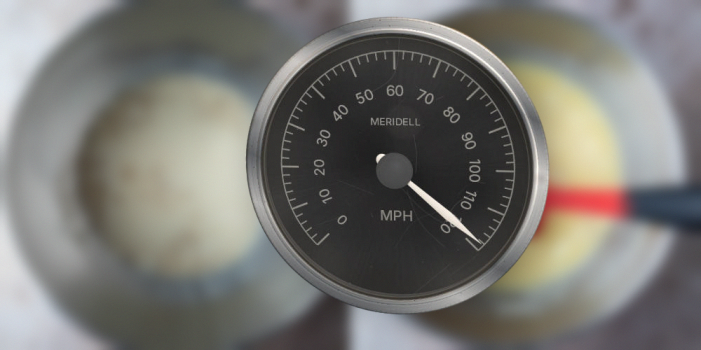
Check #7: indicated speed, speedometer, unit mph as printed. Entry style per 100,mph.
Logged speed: 118,mph
